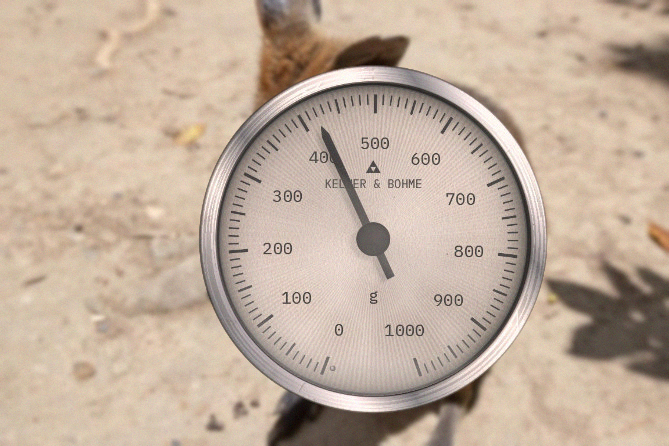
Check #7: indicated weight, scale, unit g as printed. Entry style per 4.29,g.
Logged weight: 420,g
